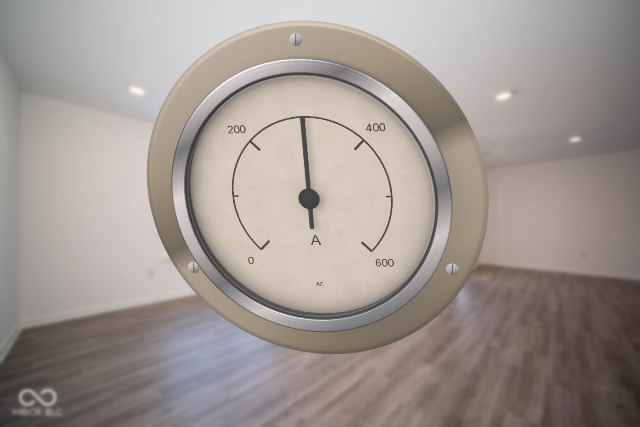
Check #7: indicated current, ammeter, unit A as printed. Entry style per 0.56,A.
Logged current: 300,A
